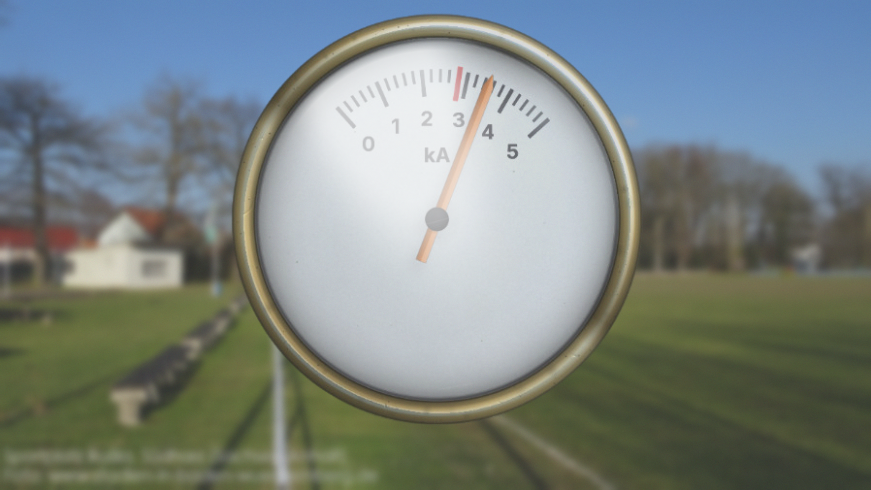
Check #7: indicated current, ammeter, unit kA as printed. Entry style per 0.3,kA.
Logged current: 3.5,kA
